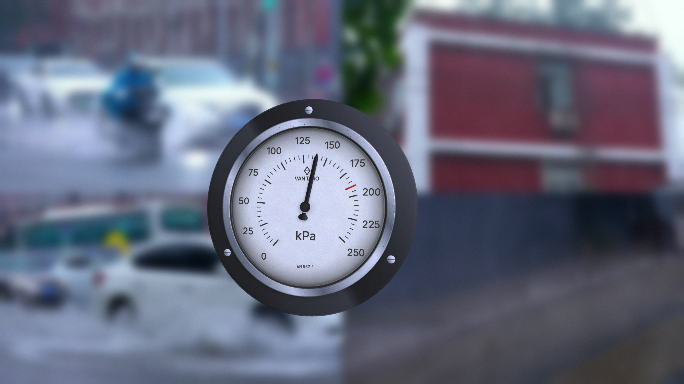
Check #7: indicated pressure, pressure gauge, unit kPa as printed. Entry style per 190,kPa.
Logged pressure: 140,kPa
